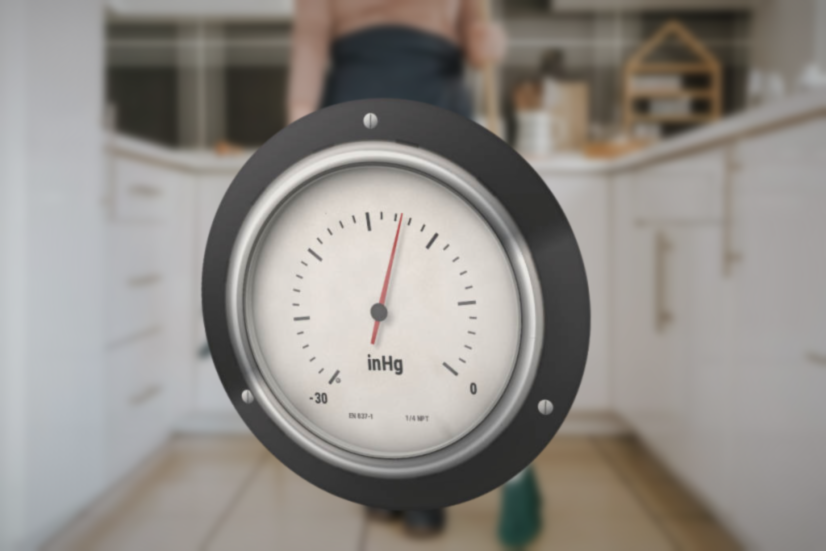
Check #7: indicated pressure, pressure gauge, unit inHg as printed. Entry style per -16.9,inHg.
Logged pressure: -12.5,inHg
